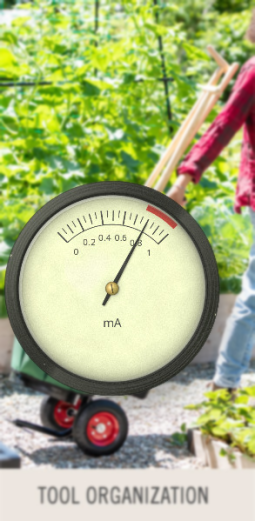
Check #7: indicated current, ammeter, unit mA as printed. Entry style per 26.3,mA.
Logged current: 0.8,mA
